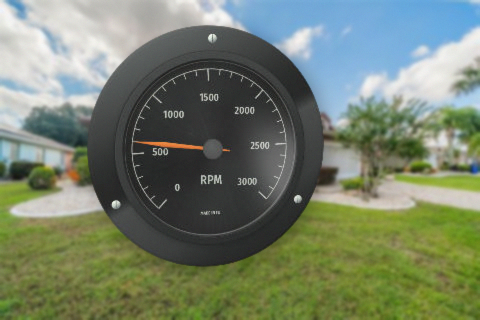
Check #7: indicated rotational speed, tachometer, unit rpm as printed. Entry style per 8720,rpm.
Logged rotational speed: 600,rpm
